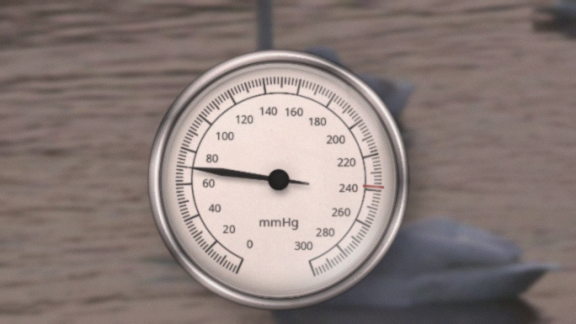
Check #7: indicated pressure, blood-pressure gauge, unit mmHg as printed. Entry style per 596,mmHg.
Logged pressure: 70,mmHg
